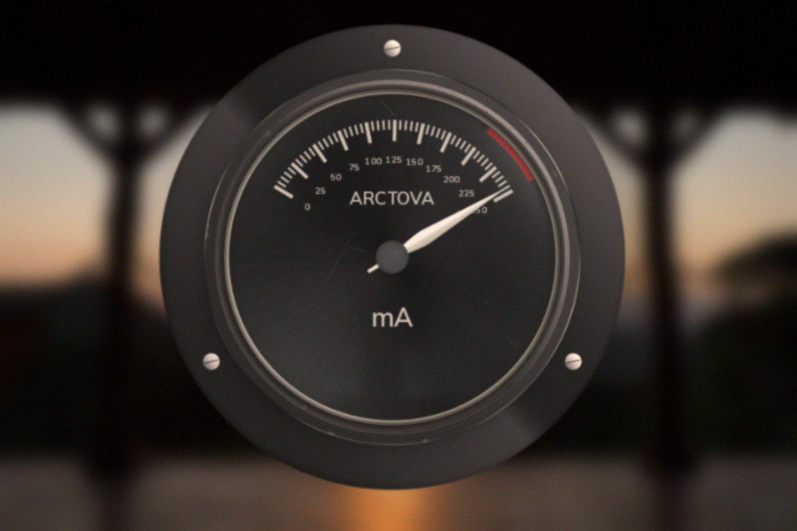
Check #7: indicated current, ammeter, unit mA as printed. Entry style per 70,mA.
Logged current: 245,mA
